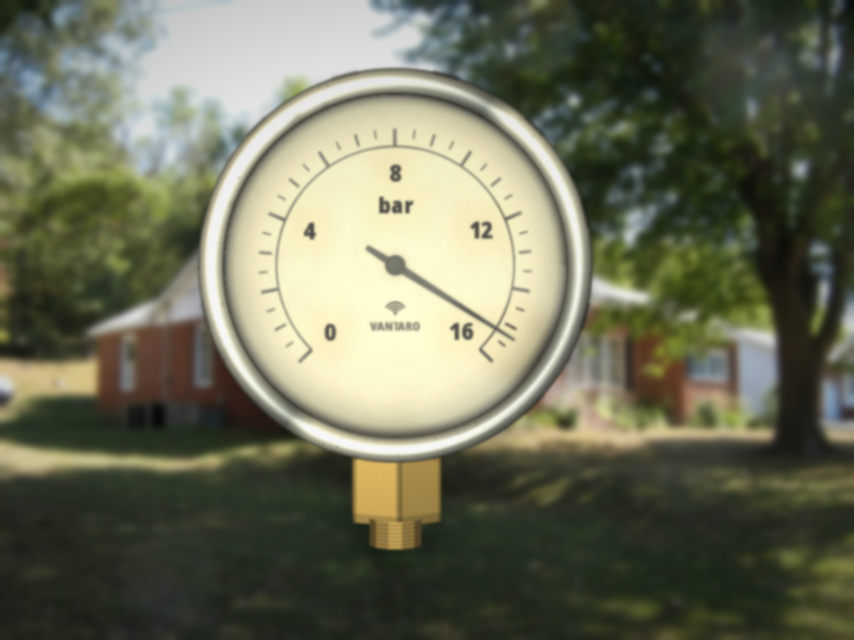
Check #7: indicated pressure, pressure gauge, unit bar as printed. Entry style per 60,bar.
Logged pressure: 15.25,bar
